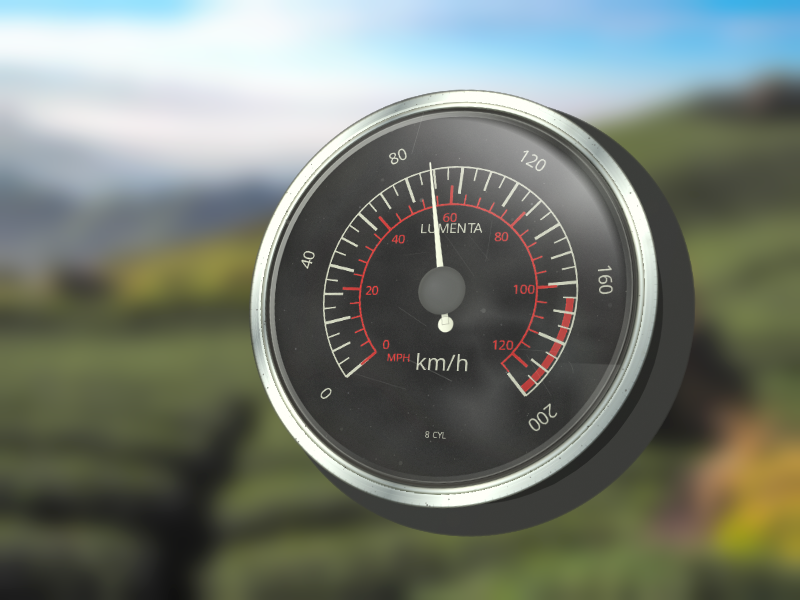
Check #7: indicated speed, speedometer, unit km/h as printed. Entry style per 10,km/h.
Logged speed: 90,km/h
